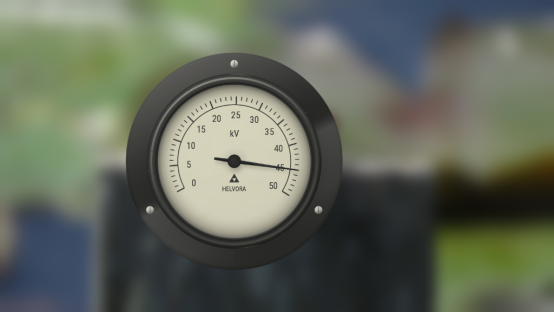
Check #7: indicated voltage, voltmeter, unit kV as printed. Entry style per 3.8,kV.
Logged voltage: 45,kV
